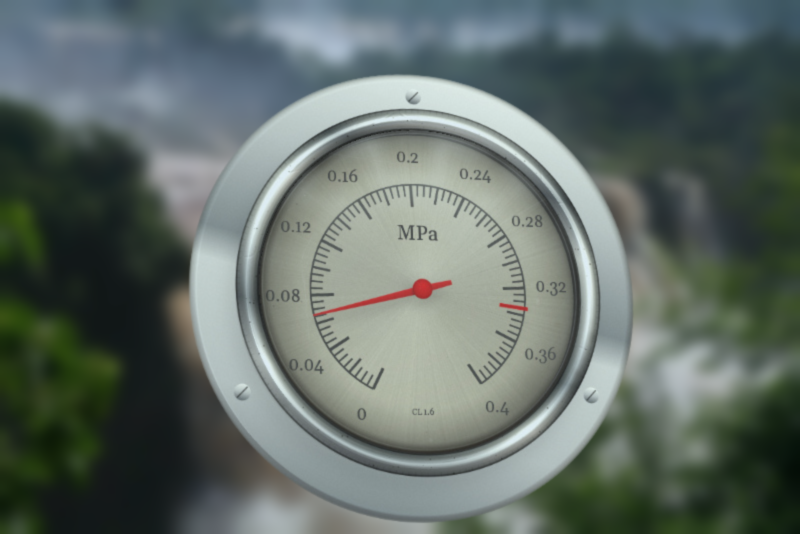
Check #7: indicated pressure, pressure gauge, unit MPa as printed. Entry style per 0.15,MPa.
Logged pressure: 0.065,MPa
